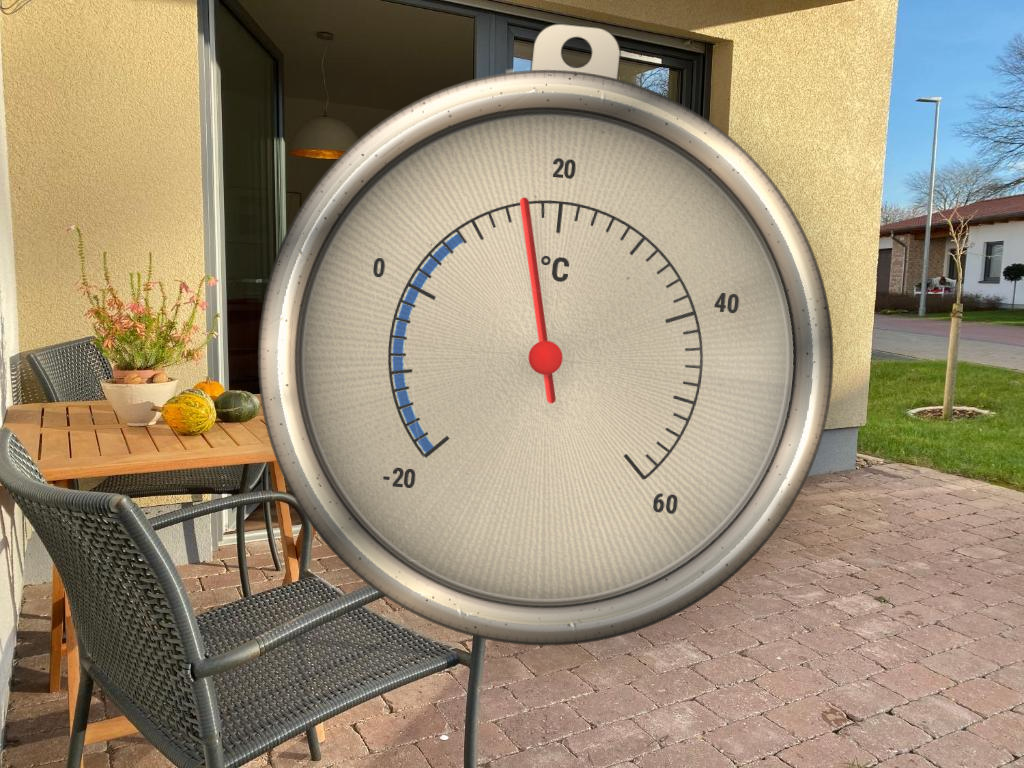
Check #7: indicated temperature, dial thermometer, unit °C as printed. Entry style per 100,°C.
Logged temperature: 16,°C
